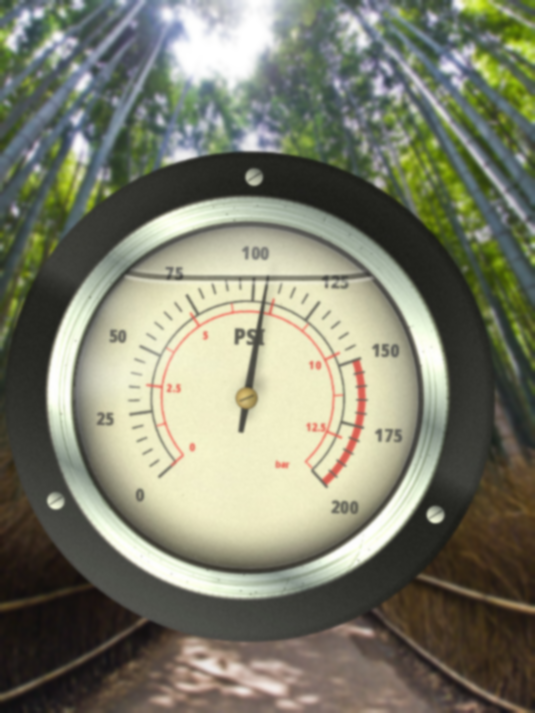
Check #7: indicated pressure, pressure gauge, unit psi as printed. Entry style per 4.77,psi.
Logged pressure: 105,psi
